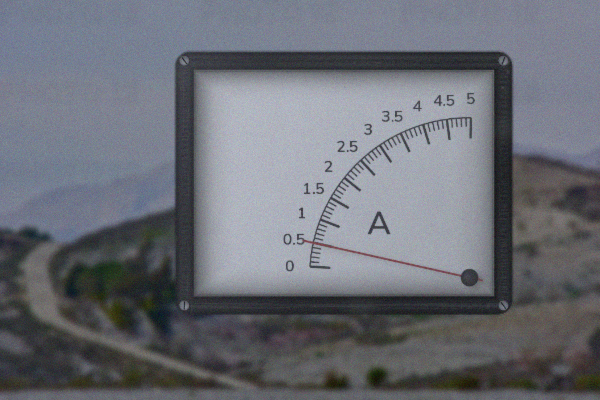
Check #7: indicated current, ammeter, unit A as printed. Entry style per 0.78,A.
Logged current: 0.5,A
